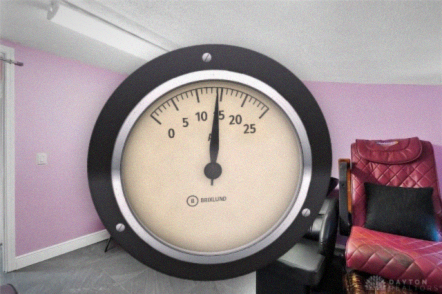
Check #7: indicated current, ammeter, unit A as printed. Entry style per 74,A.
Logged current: 14,A
